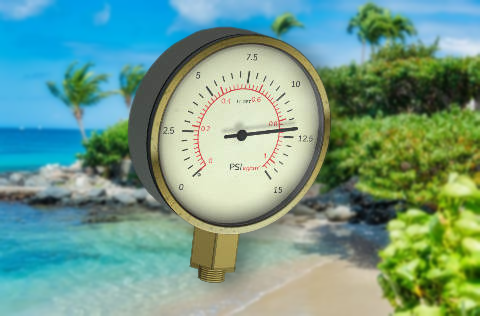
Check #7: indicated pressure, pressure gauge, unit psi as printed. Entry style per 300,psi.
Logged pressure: 12,psi
